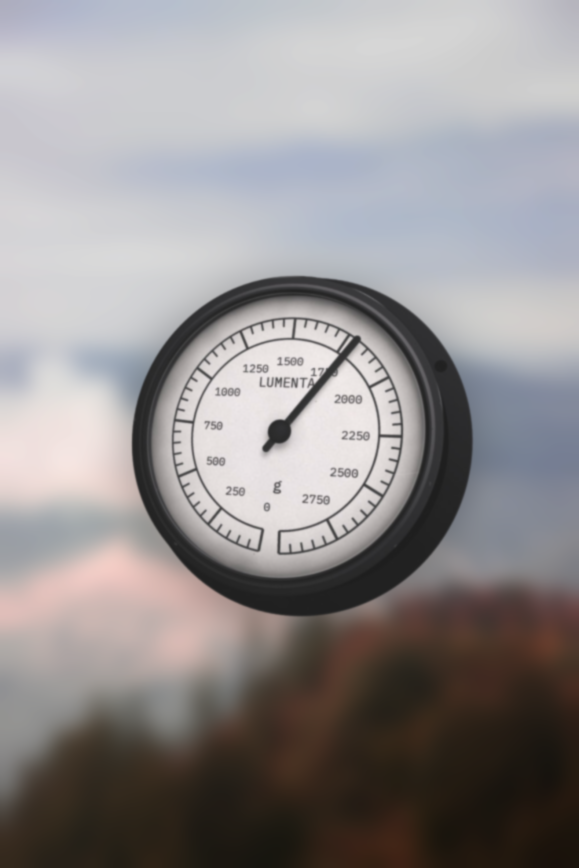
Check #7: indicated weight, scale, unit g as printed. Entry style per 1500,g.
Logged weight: 1800,g
